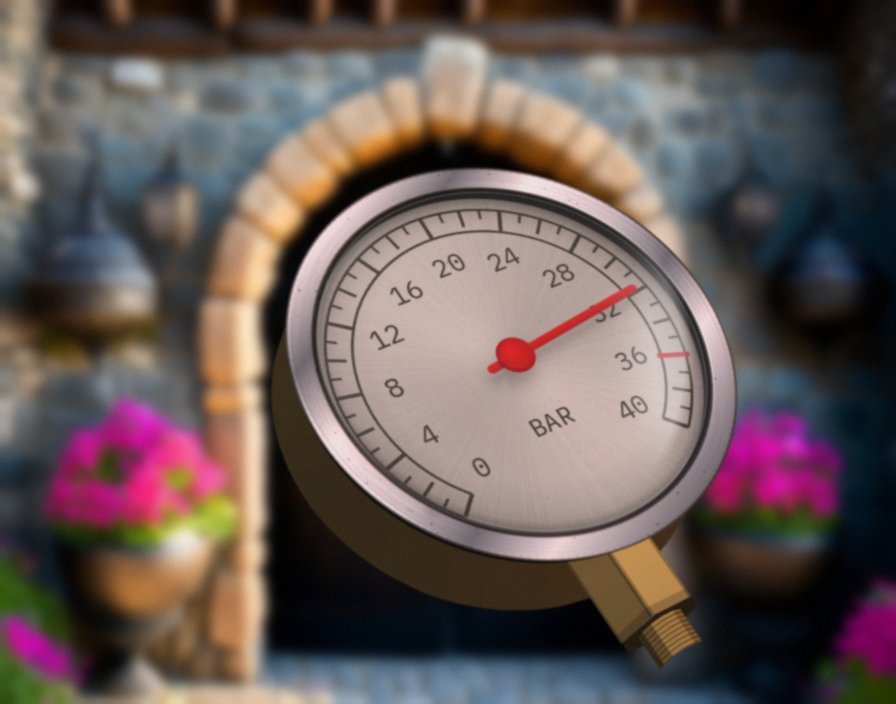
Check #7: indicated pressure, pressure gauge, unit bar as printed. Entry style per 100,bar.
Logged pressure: 32,bar
